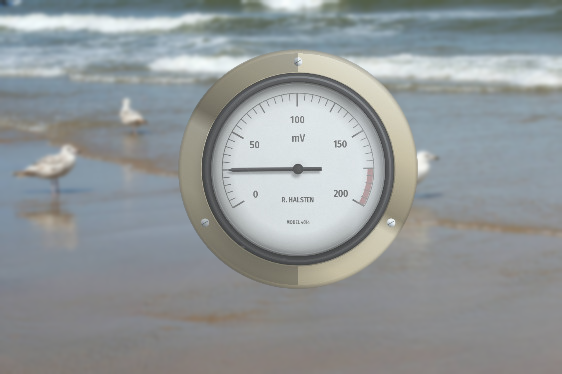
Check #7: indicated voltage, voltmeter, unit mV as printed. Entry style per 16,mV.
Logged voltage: 25,mV
